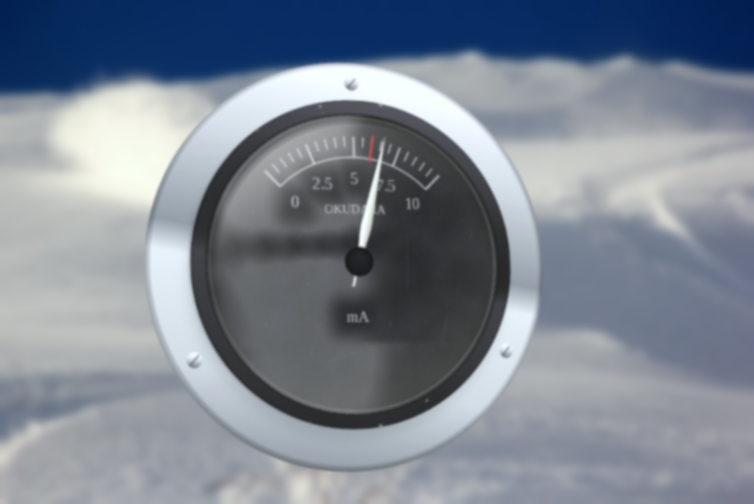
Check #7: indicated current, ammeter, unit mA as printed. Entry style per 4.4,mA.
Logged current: 6.5,mA
